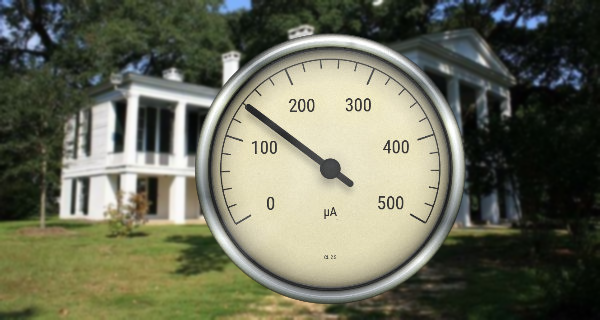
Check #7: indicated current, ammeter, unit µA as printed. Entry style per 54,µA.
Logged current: 140,µA
